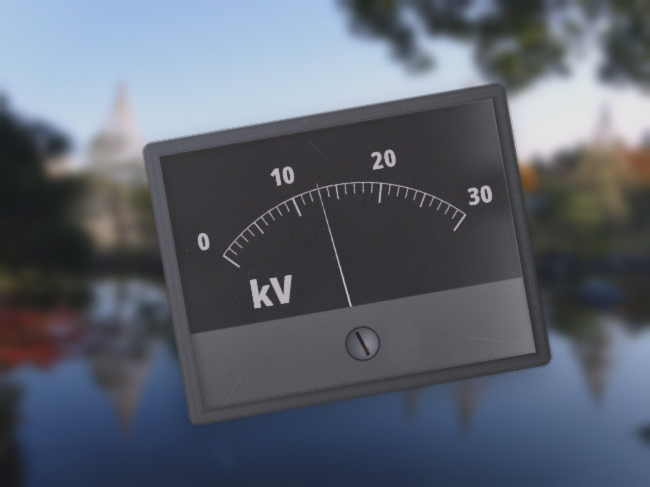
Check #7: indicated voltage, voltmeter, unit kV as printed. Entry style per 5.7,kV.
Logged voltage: 13,kV
